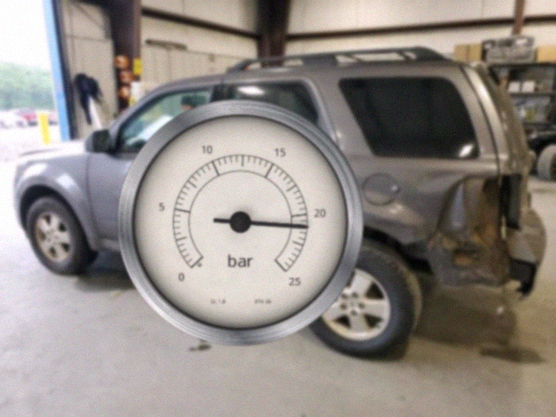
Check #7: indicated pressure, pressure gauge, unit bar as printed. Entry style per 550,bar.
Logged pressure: 21,bar
